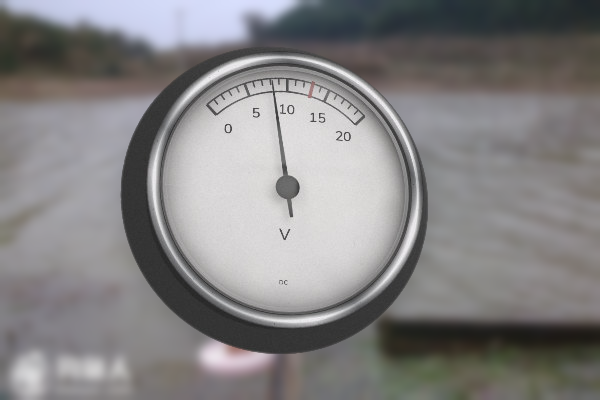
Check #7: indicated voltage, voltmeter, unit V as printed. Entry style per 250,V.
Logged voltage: 8,V
